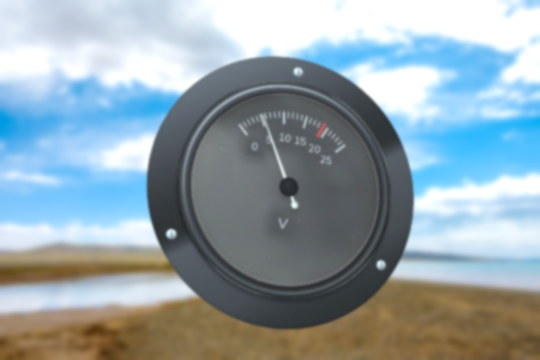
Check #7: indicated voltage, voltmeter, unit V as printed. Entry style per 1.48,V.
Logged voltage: 5,V
